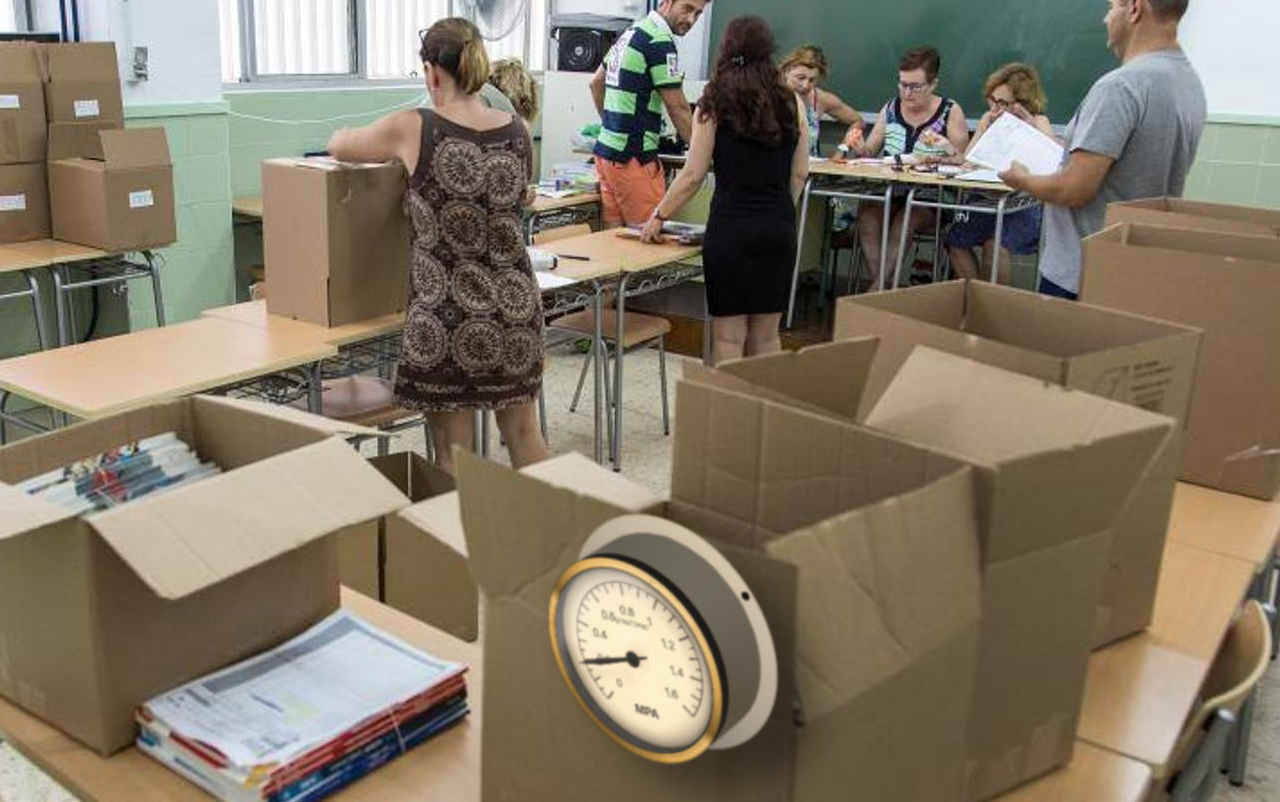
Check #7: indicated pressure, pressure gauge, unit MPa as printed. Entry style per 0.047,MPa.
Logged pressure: 0.2,MPa
